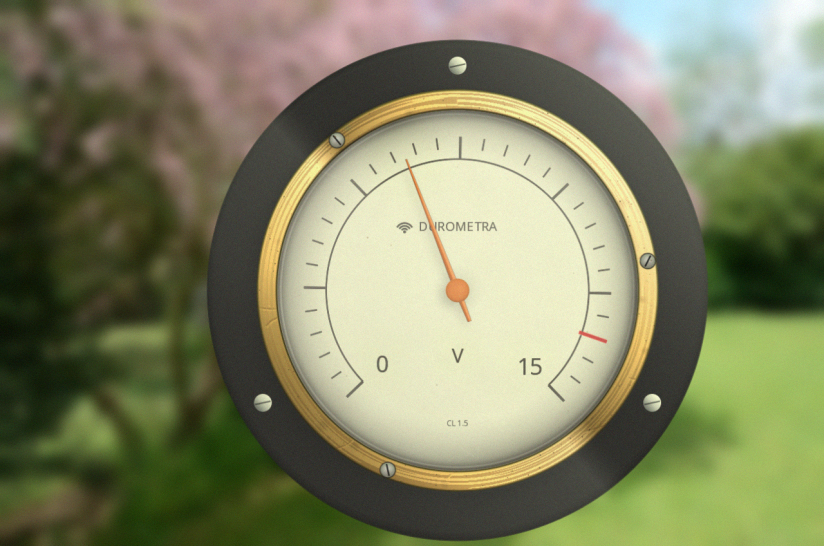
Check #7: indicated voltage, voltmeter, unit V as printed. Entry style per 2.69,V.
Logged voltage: 6.25,V
